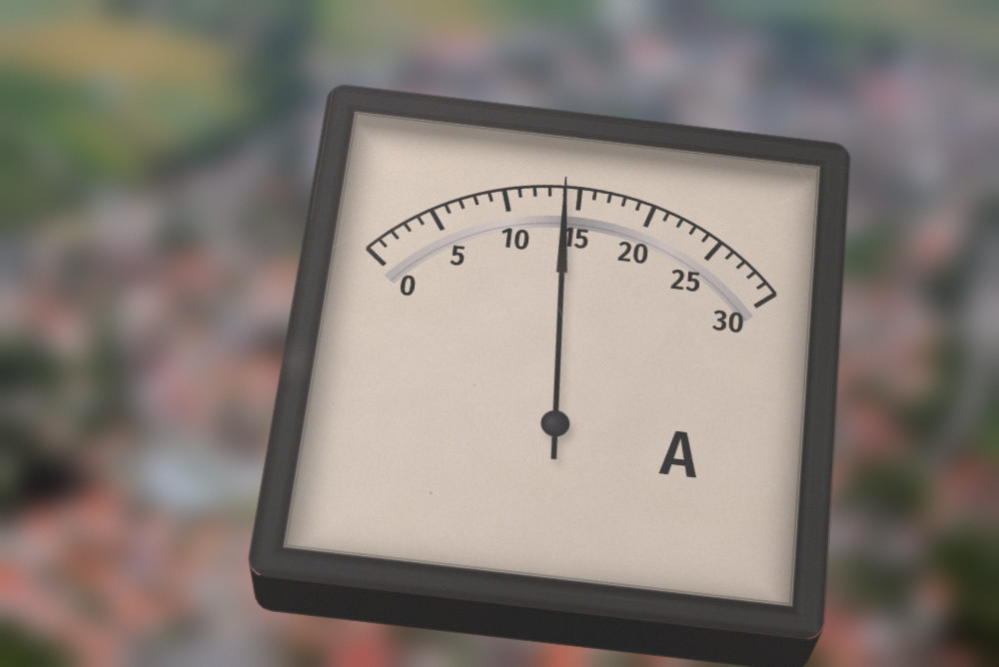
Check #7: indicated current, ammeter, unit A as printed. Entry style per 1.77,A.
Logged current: 14,A
